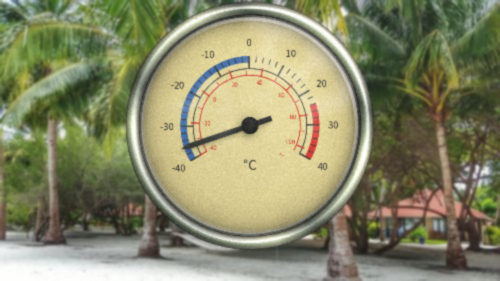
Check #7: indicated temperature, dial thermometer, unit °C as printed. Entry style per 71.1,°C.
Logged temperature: -36,°C
